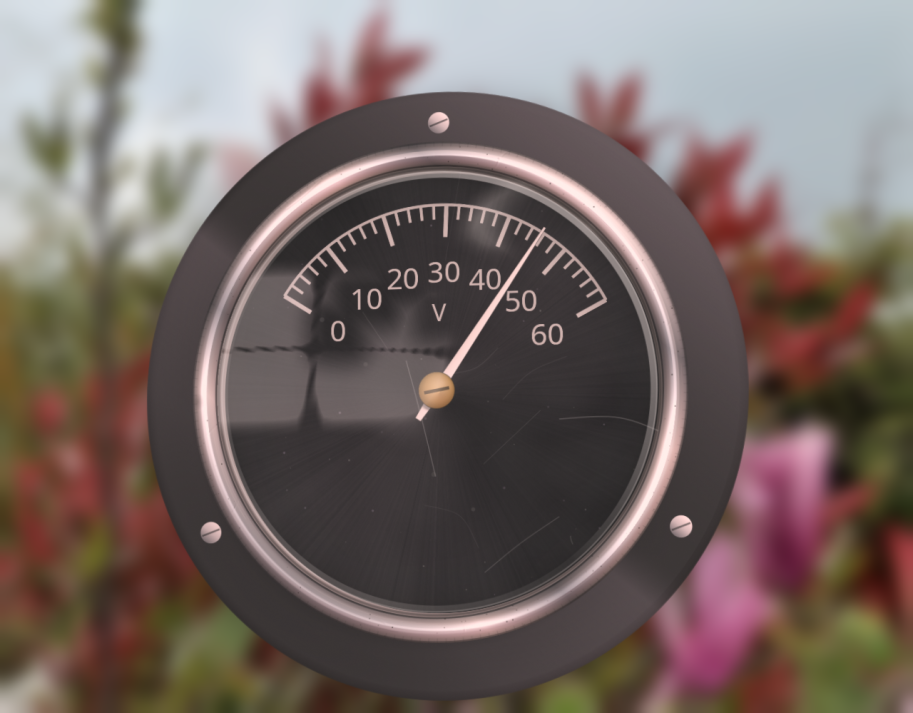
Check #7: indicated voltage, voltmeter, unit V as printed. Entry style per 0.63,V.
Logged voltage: 46,V
